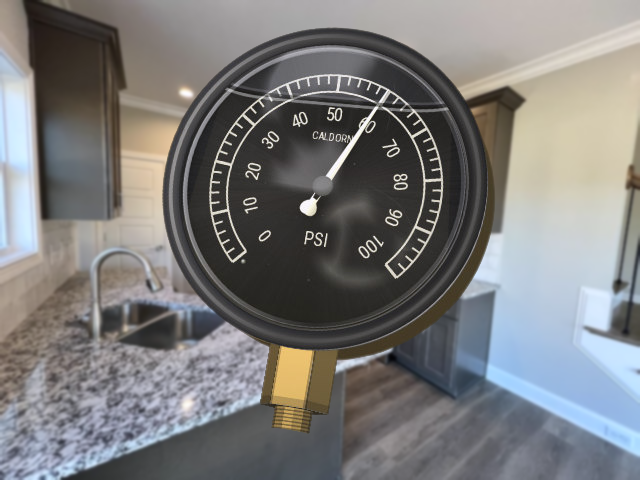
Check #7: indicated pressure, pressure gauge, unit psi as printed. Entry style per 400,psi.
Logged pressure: 60,psi
